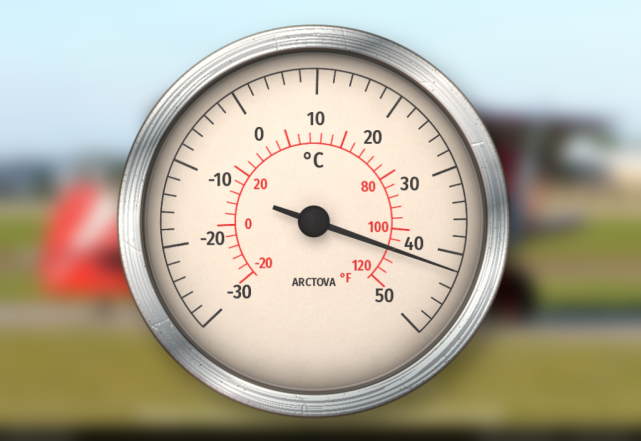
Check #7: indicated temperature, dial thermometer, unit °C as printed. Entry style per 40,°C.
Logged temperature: 42,°C
